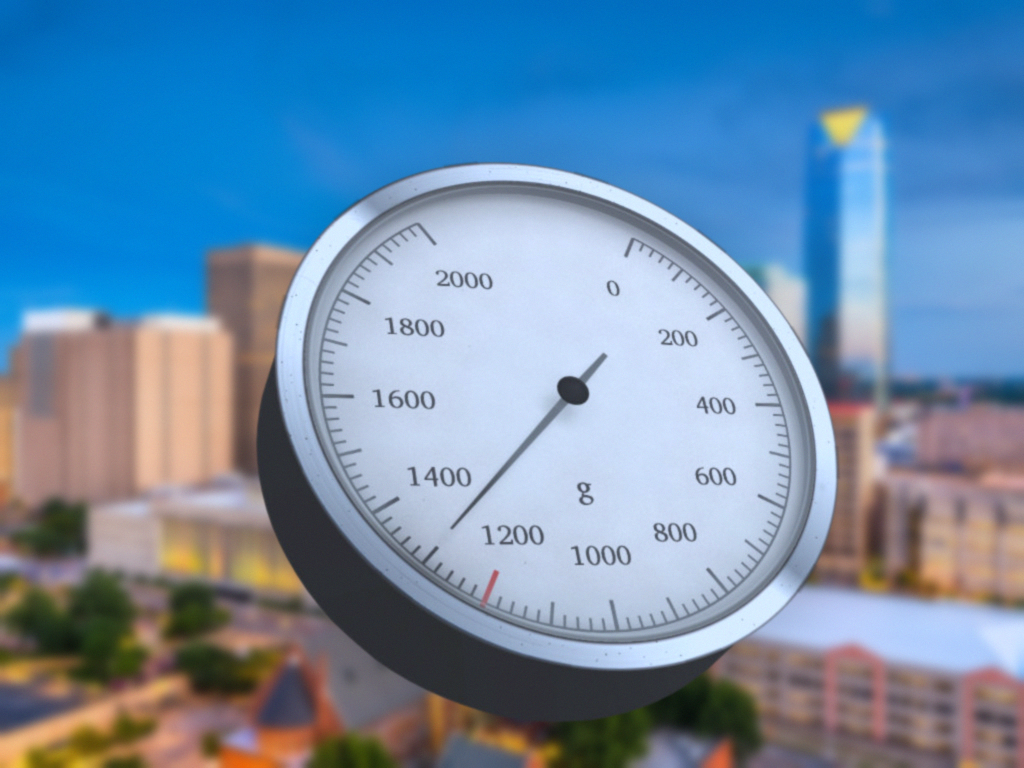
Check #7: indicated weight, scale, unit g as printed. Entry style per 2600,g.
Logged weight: 1300,g
